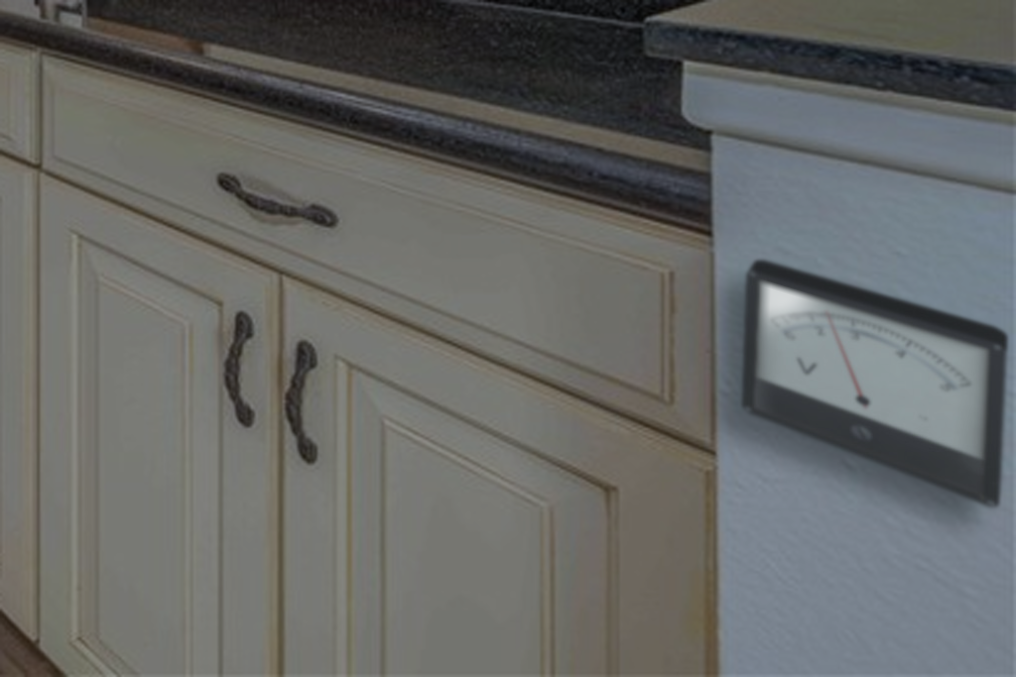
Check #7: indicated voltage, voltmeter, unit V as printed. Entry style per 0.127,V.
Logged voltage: 2.5,V
